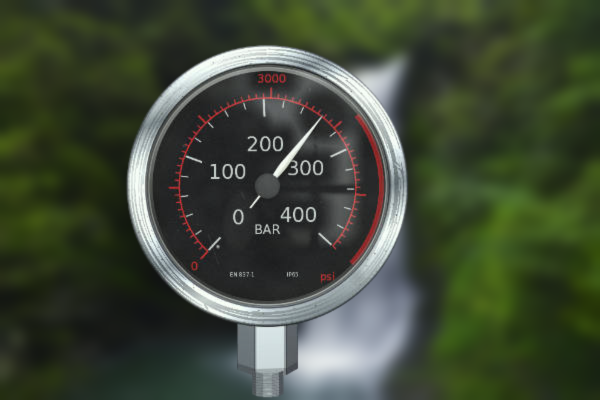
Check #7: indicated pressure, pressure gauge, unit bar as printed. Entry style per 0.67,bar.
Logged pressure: 260,bar
